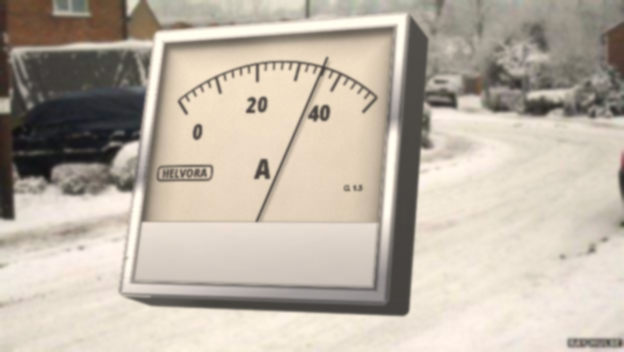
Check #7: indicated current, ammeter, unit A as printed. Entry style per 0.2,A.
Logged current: 36,A
